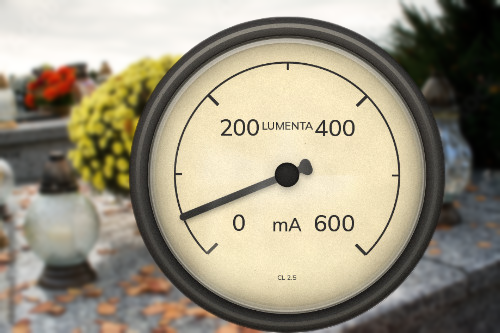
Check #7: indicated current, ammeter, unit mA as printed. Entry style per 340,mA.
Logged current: 50,mA
